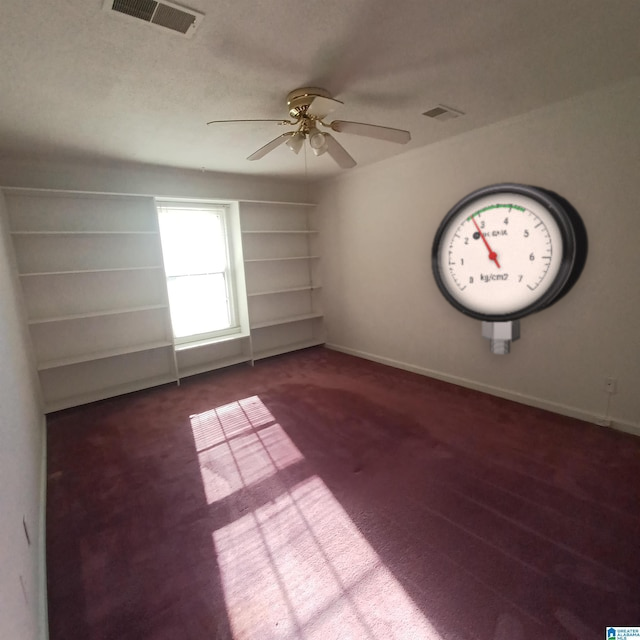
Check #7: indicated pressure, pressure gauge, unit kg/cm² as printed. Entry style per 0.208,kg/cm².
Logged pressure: 2.8,kg/cm²
